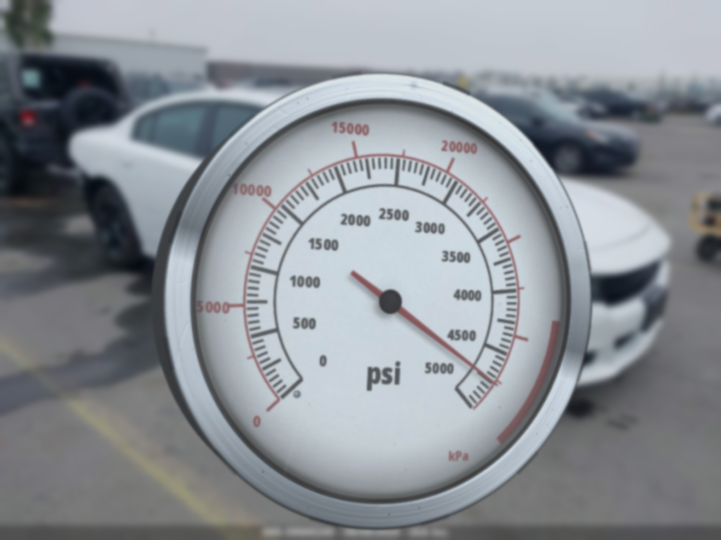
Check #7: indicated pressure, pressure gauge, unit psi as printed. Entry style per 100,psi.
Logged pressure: 4750,psi
